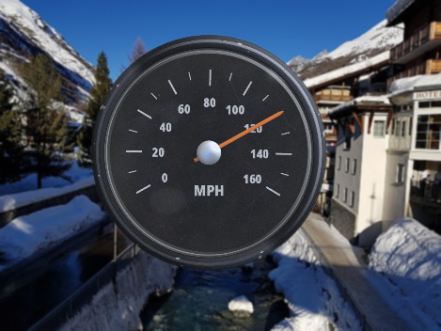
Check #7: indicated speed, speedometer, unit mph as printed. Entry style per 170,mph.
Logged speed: 120,mph
